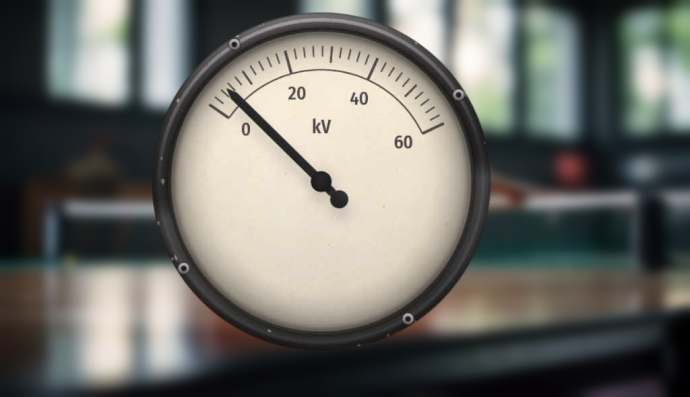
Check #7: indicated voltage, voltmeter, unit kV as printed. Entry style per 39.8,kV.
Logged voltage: 5,kV
